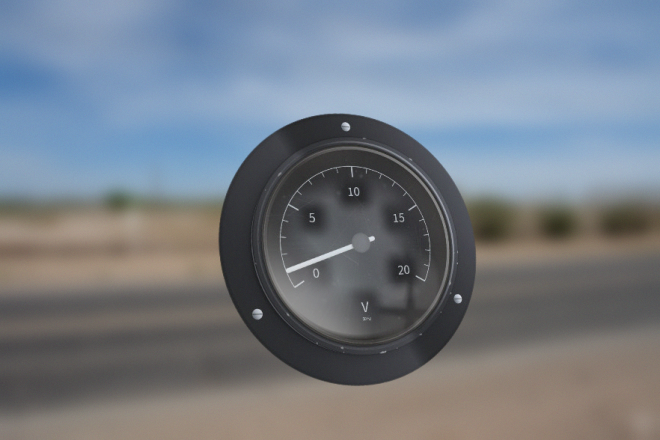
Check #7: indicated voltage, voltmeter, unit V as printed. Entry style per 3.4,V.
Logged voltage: 1,V
